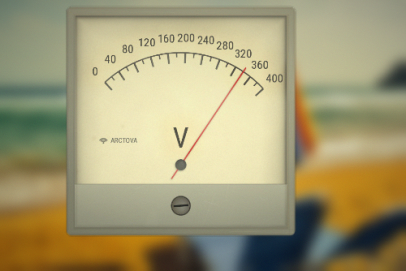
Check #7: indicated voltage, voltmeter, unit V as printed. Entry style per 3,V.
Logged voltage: 340,V
